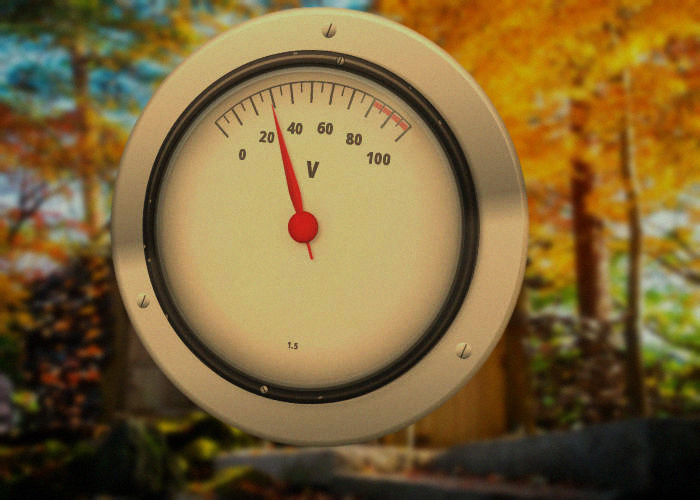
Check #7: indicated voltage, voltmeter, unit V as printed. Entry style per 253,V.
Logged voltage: 30,V
